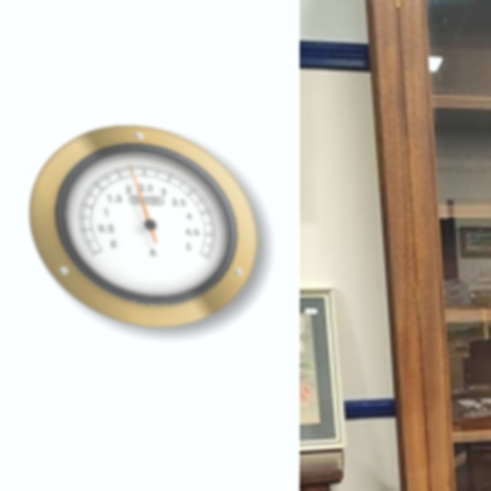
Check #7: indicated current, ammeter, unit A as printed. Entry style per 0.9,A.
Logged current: 2.25,A
